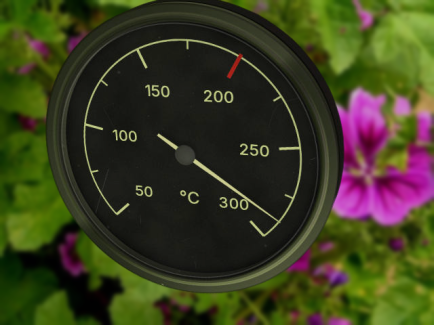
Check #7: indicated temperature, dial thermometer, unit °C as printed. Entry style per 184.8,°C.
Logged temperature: 287.5,°C
